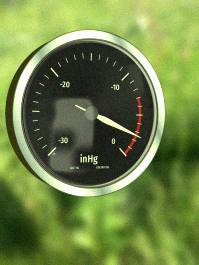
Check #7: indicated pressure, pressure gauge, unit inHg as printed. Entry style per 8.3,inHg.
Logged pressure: -2.5,inHg
